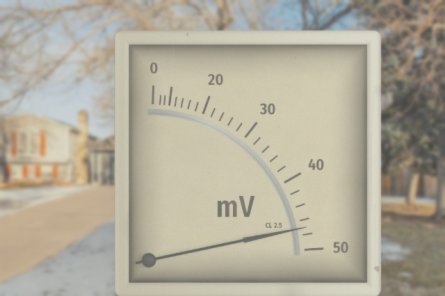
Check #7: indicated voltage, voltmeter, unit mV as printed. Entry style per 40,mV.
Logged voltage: 47,mV
